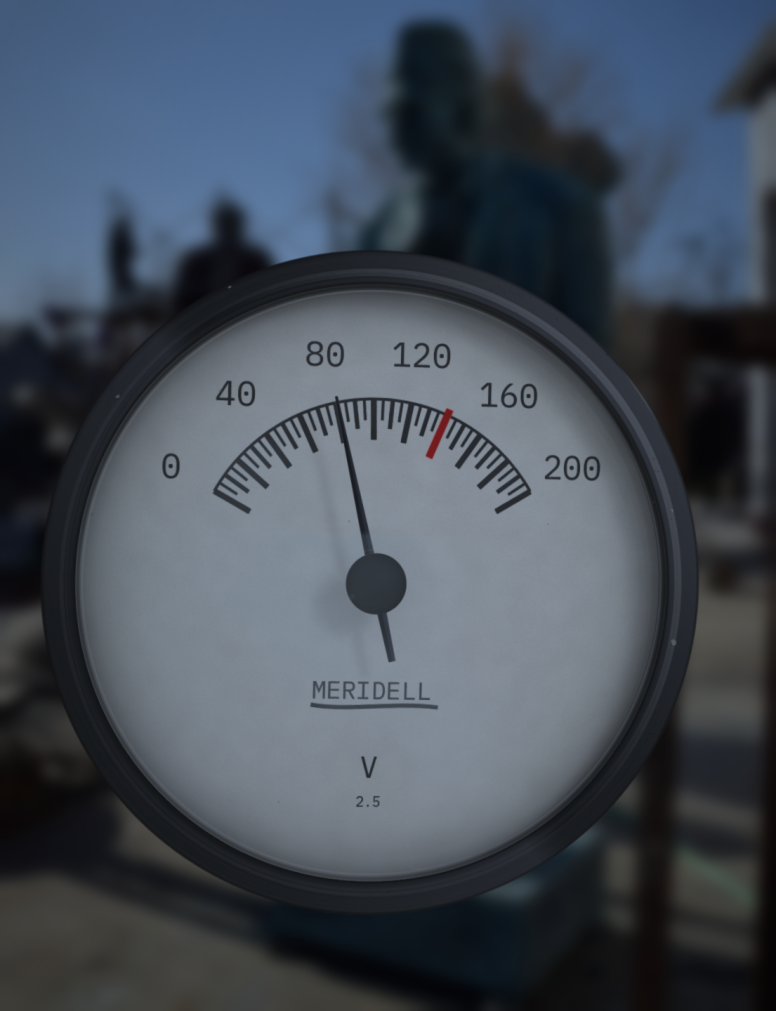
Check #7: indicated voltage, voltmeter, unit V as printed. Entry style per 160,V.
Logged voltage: 80,V
